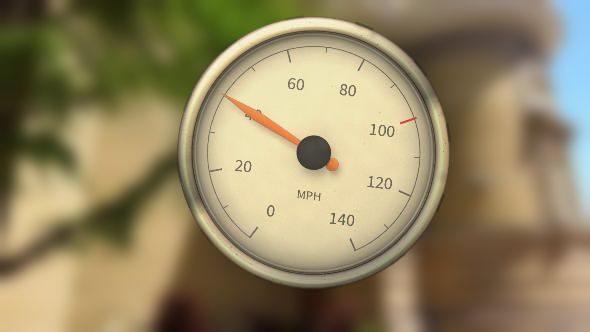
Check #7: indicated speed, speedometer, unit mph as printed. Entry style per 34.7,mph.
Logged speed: 40,mph
